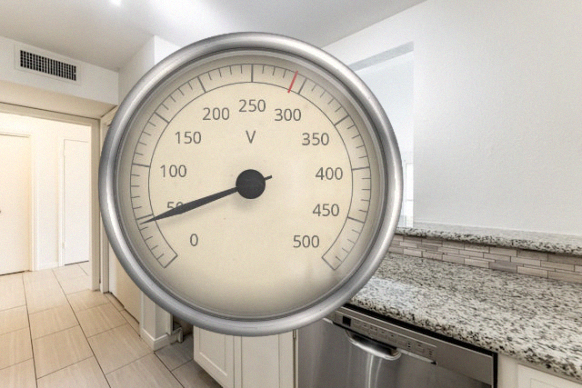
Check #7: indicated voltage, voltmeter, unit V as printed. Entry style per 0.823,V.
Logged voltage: 45,V
